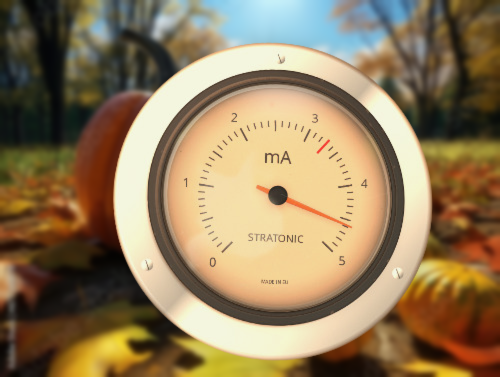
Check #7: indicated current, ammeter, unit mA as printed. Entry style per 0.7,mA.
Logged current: 4.6,mA
